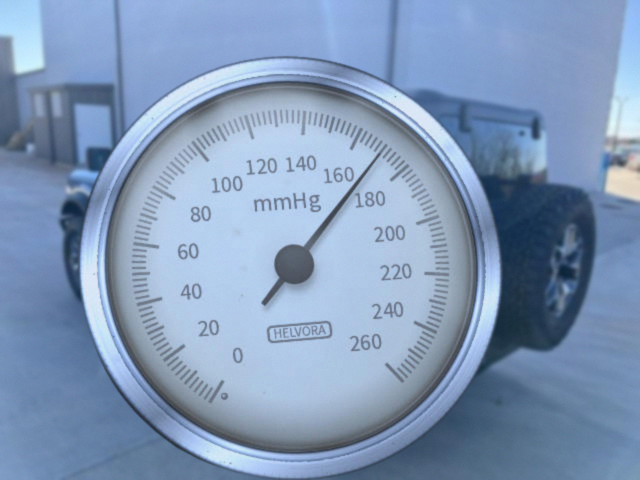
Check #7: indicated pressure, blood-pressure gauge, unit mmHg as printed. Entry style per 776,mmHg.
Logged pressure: 170,mmHg
